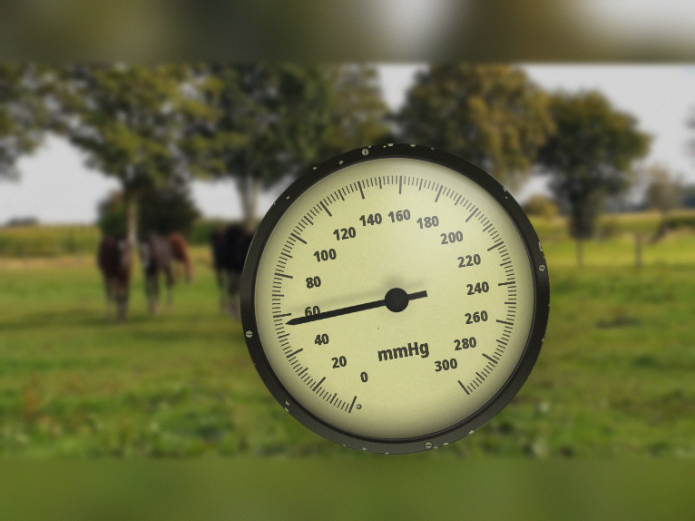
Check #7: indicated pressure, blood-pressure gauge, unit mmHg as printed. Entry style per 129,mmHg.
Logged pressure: 56,mmHg
